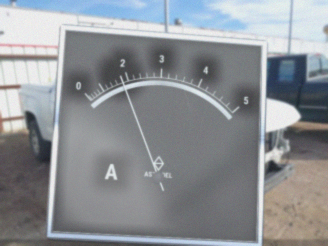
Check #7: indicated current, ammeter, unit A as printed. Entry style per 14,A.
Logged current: 1.8,A
